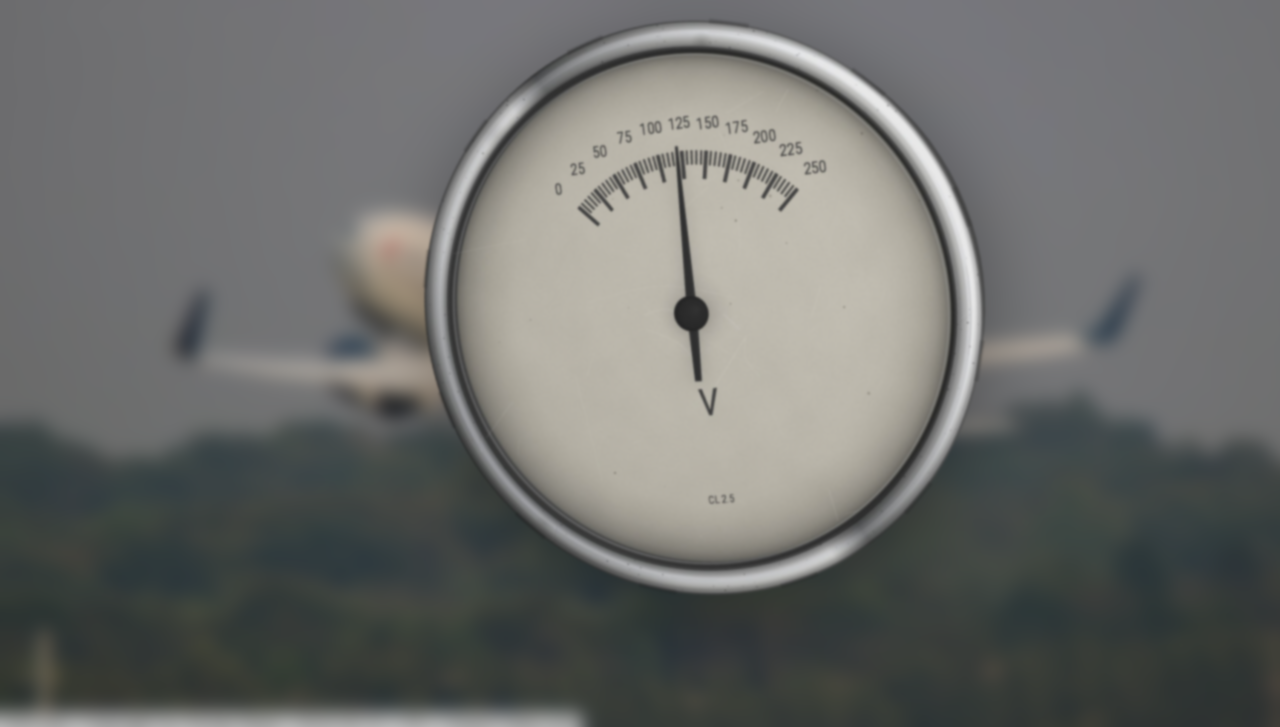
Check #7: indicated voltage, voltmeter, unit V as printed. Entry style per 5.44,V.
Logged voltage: 125,V
